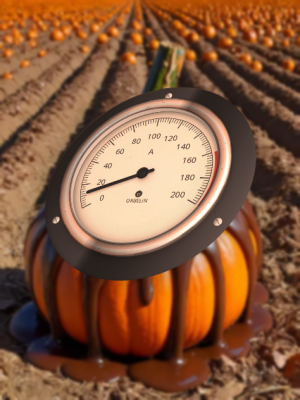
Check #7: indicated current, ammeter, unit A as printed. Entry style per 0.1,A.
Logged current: 10,A
